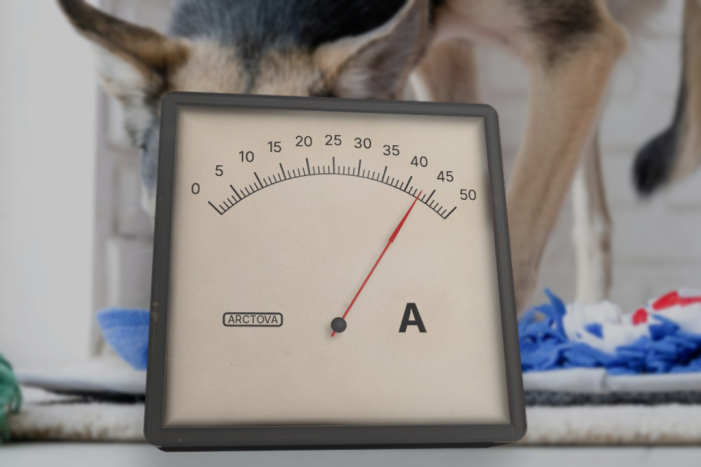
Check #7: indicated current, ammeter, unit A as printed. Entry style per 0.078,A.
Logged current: 43,A
